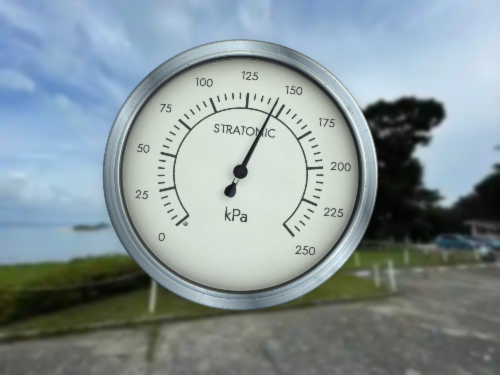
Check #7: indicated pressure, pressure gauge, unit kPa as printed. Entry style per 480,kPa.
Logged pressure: 145,kPa
